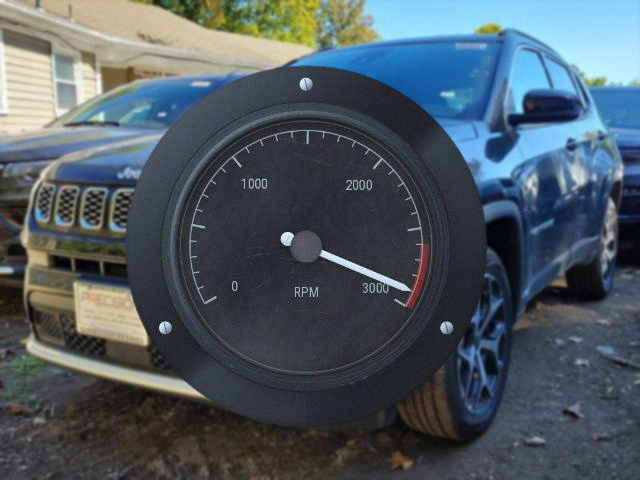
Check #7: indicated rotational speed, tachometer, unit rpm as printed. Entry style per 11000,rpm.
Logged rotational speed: 2900,rpm
